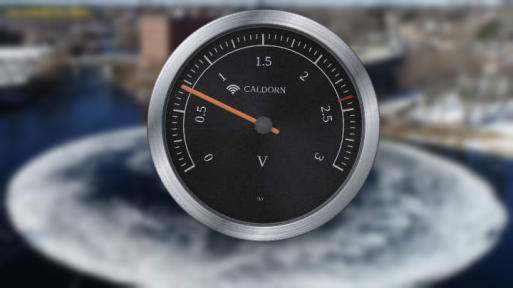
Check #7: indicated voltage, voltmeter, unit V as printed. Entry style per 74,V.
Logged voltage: 0.7,V
